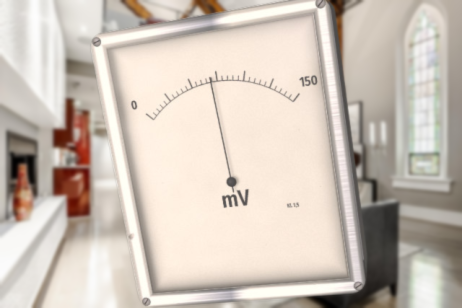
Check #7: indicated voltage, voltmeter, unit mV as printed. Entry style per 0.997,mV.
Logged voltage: 70,mV
